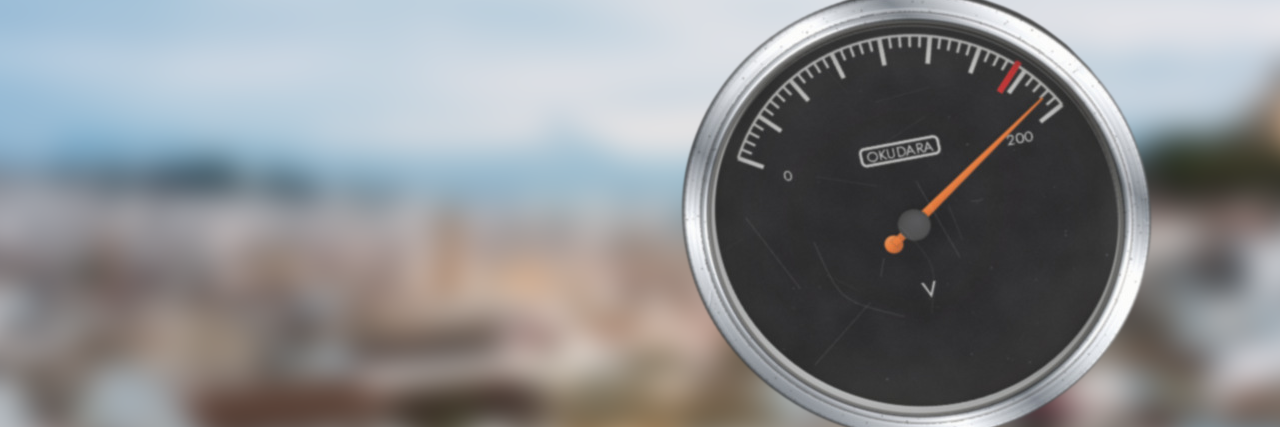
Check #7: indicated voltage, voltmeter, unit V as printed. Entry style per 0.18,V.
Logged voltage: 190,V
